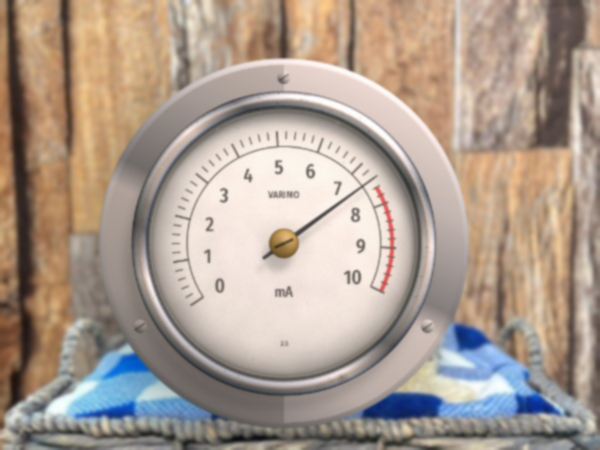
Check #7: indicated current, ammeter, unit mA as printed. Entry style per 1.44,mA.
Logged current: 7.4,mA
